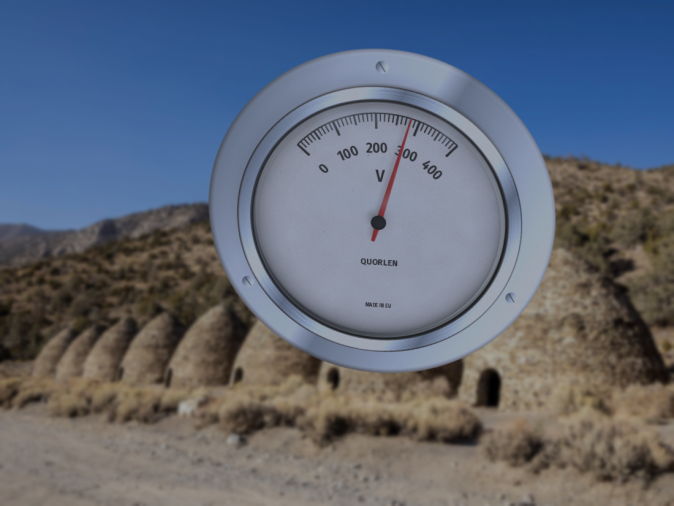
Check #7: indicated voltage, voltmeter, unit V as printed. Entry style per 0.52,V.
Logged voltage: 280,V
